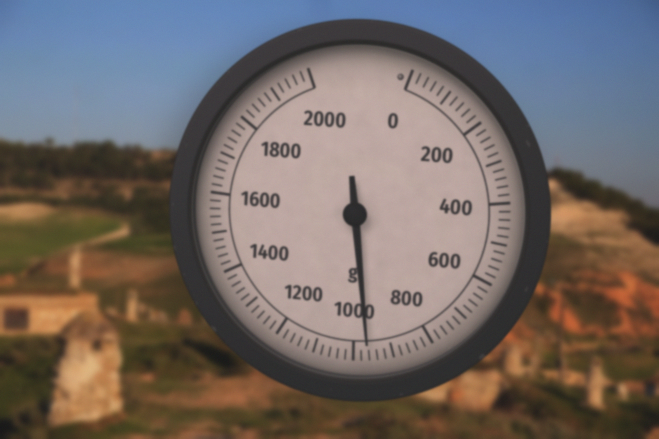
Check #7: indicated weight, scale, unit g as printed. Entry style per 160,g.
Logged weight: 960,g
